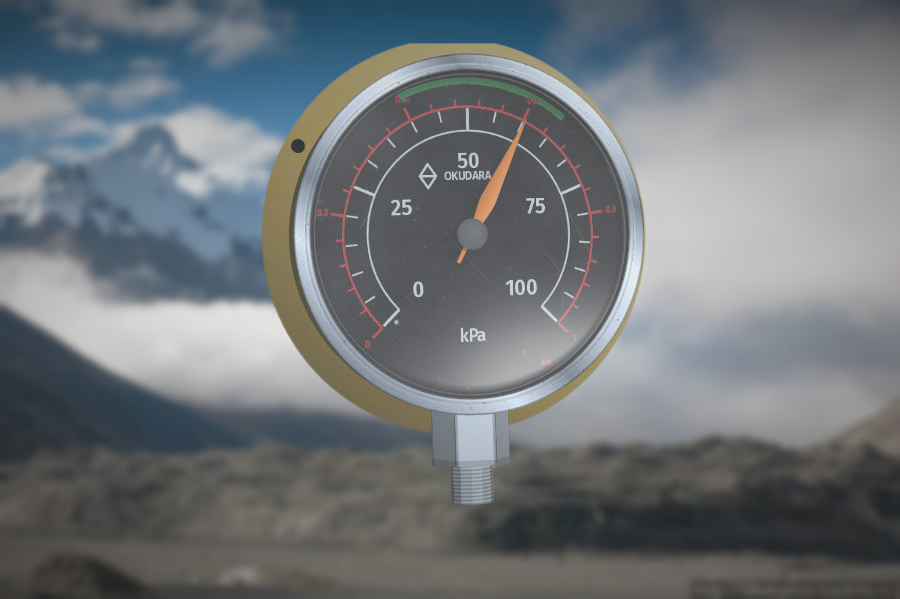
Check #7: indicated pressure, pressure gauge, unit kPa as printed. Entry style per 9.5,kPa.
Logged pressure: 60,kPa
